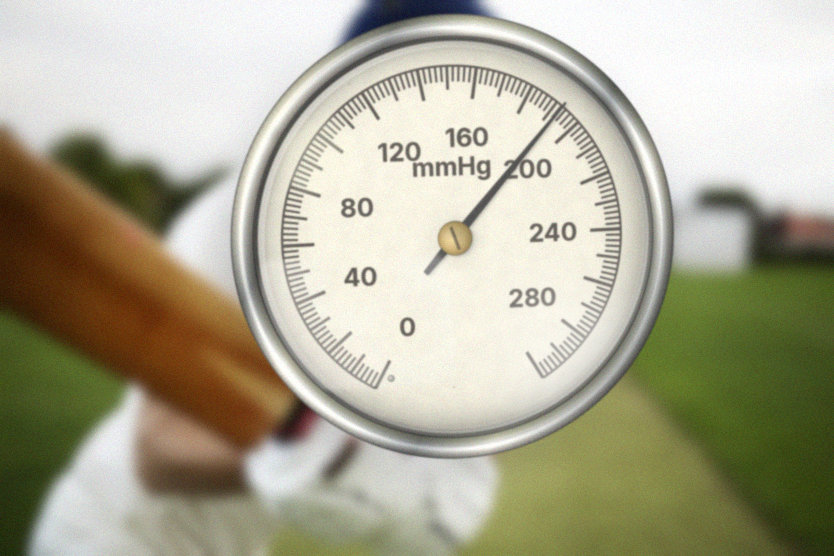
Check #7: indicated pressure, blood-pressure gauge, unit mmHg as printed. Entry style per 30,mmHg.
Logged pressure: 192,mmHg
